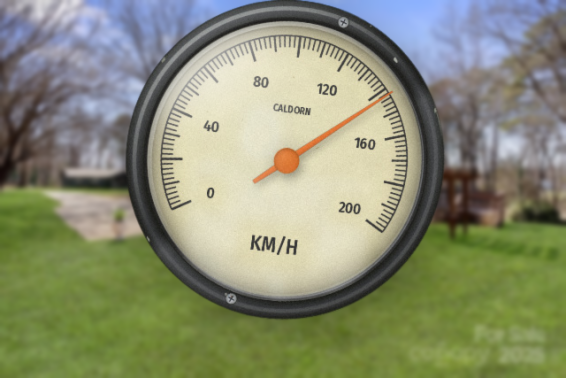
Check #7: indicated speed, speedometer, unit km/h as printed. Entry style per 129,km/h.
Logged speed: 142,km/h
